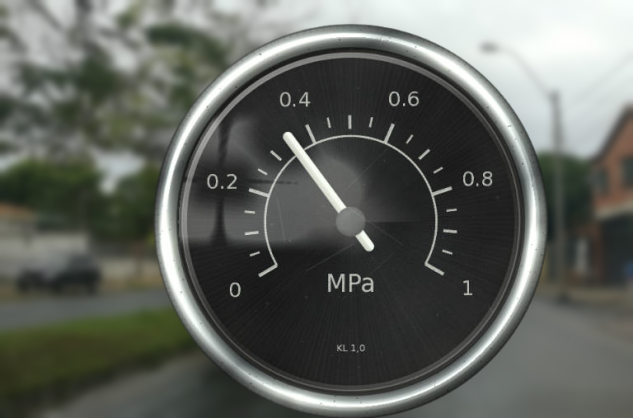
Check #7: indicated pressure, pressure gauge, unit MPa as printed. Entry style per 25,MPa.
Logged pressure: 0.35,MPa
